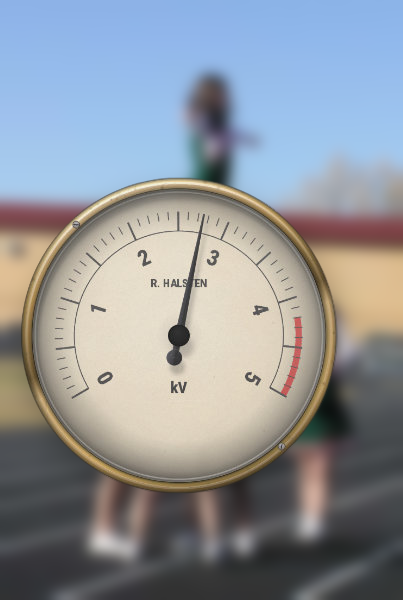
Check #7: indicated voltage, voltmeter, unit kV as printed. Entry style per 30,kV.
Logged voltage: 2.75,kV
